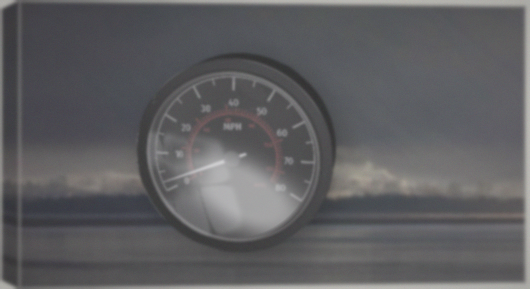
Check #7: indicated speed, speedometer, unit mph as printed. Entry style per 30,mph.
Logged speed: 2.5,mph
